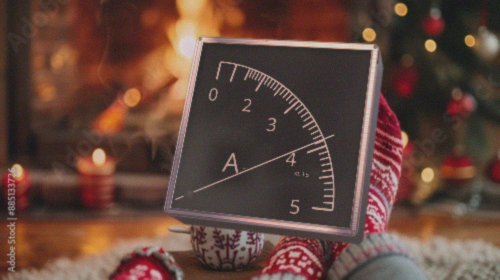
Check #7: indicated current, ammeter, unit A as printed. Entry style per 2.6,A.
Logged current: 3.9,A
